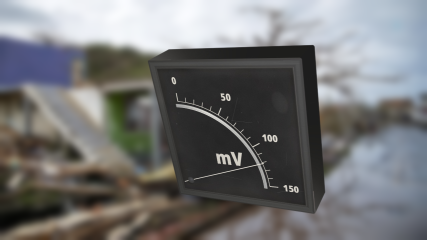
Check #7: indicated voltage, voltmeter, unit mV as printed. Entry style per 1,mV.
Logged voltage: 120,mV
